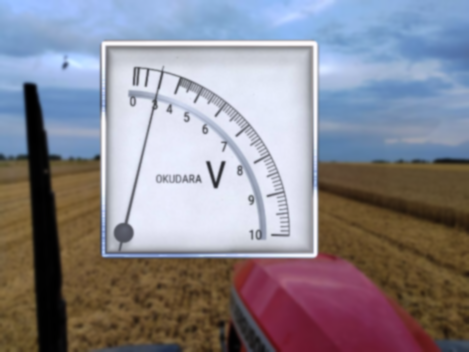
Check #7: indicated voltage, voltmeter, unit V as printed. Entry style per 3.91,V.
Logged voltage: 3,V
